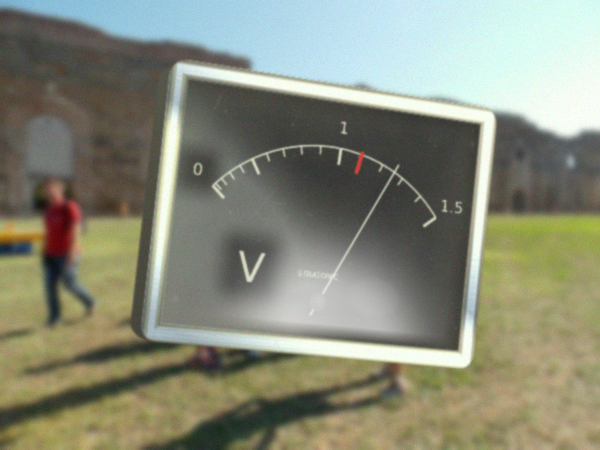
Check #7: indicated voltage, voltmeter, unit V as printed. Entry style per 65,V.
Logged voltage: 1.25,V
